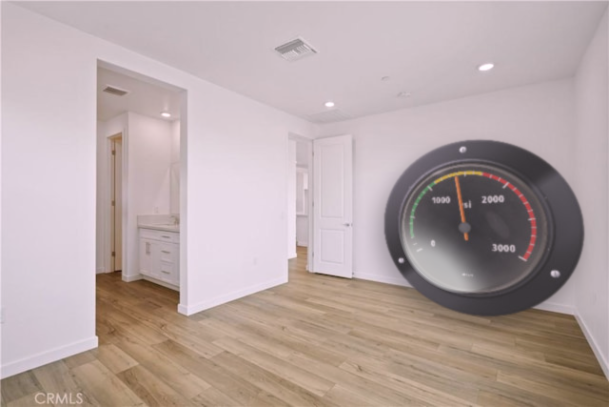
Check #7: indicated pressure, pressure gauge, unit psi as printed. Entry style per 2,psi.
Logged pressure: 1400,psi
